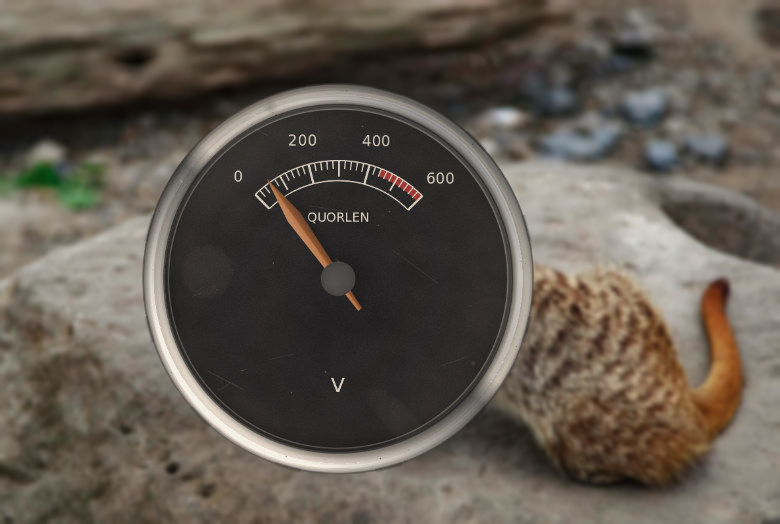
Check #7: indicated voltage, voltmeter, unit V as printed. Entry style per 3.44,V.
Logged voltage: 60,V
